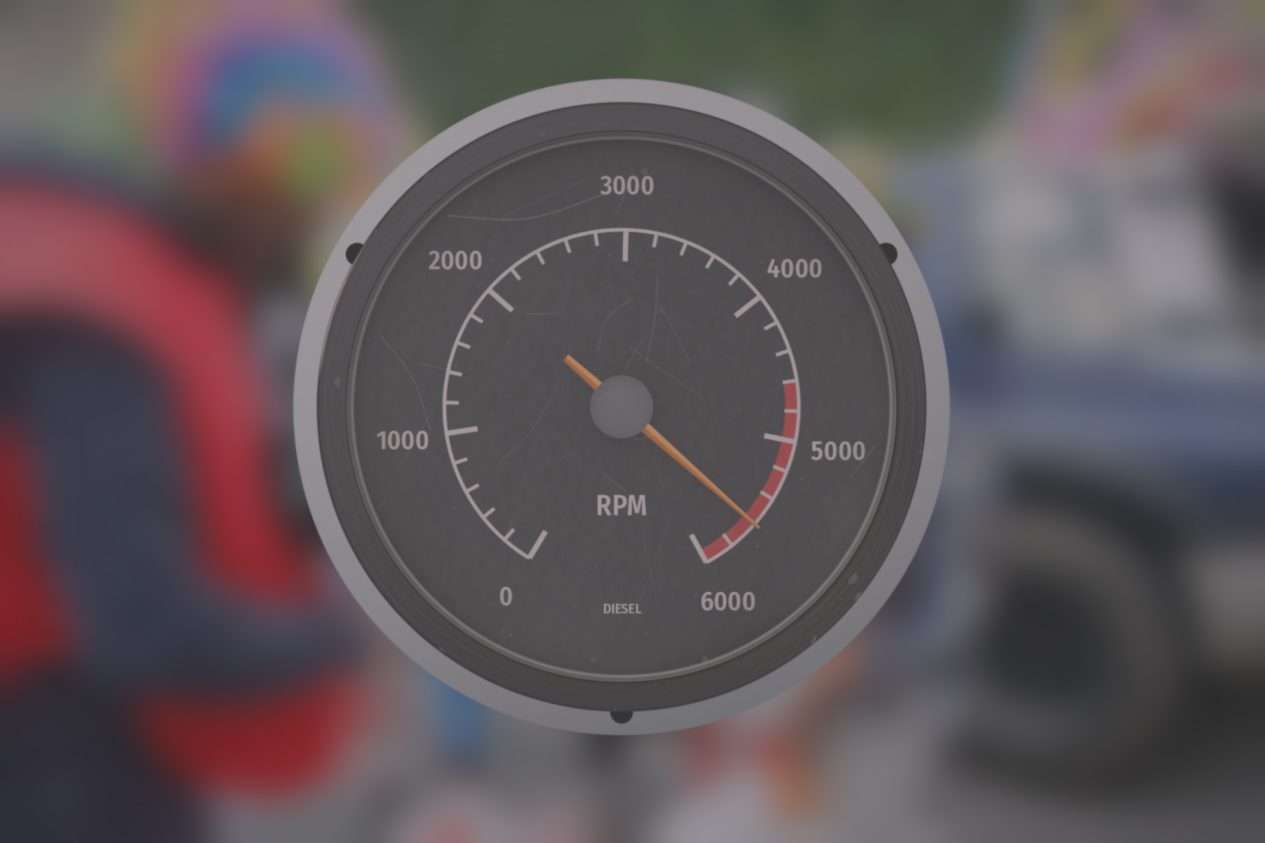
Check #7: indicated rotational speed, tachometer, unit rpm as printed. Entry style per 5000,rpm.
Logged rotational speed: 5600,rpm
